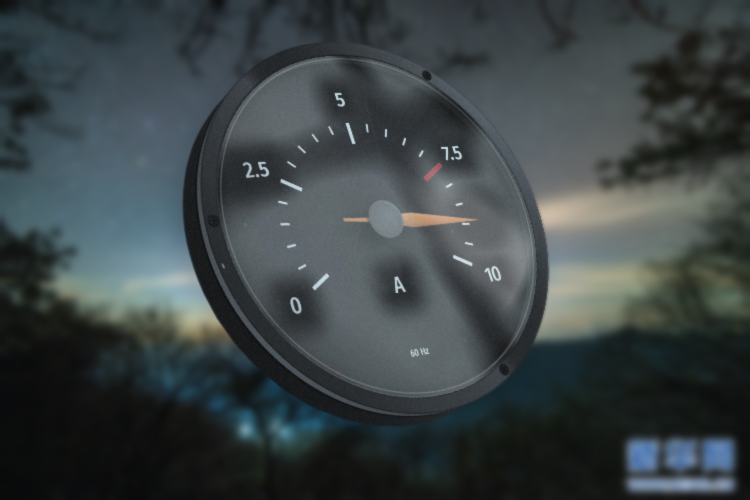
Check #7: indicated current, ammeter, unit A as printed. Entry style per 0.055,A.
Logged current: 9,A
